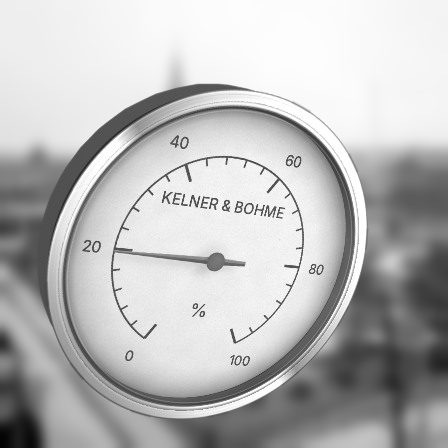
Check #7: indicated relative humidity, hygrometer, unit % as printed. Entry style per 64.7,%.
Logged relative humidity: 20,%
